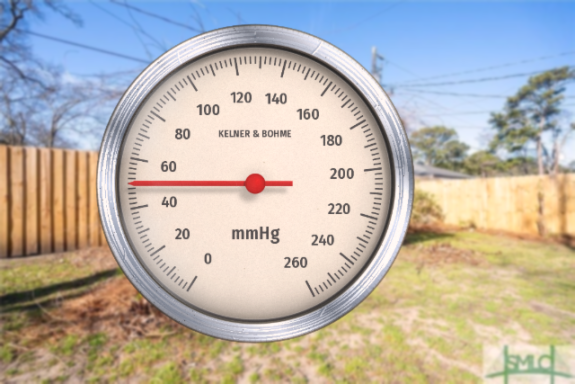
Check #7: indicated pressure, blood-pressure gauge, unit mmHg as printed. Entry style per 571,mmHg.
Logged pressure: 50,mmHg
